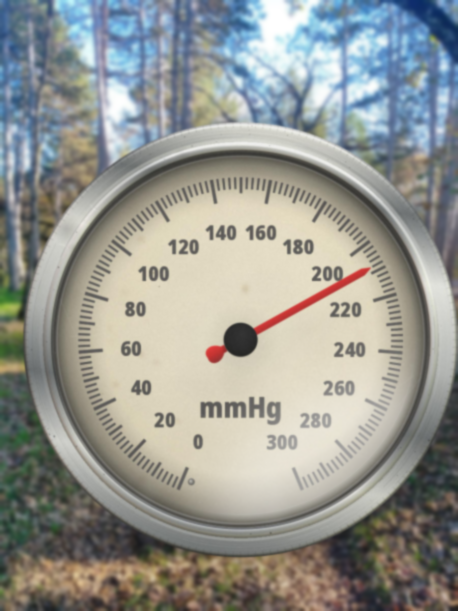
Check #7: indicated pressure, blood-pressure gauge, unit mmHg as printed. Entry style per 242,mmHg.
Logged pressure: 208,mmHg
